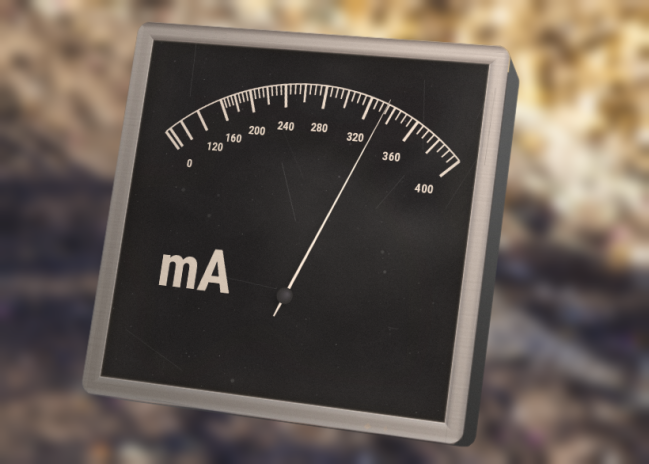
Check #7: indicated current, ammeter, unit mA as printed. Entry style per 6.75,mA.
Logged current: 335,mA
